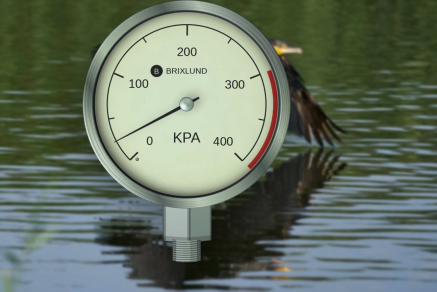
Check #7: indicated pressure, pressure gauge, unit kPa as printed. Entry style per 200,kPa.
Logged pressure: 25,kPa
